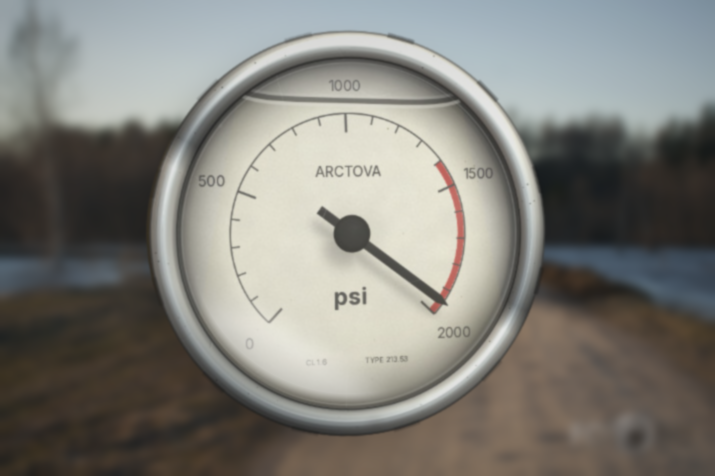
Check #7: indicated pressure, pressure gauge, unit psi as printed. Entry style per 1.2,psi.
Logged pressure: 1950,psi
